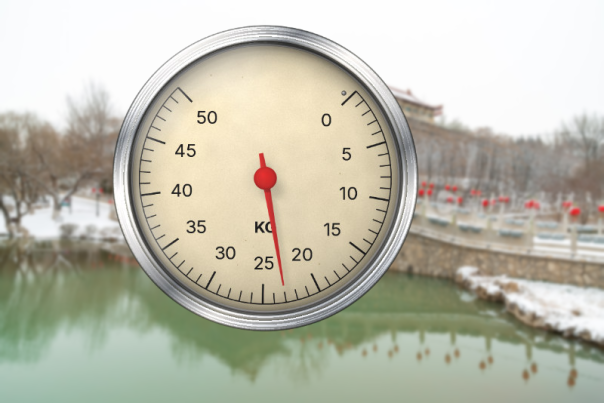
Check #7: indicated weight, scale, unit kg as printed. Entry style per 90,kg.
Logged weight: 23,kg
